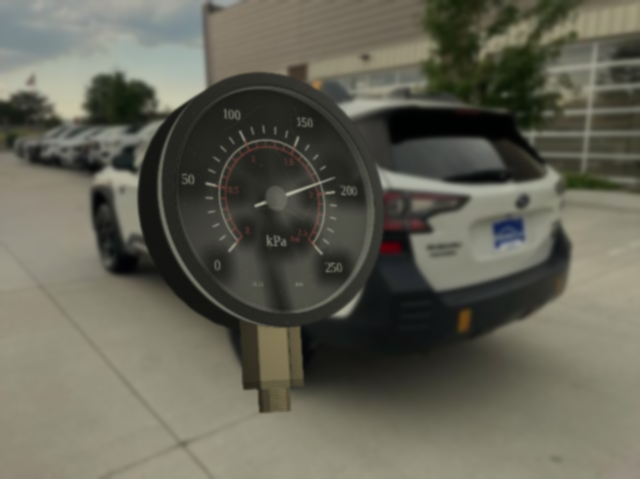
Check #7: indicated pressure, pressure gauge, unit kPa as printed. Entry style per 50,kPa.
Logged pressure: 190,kPa
